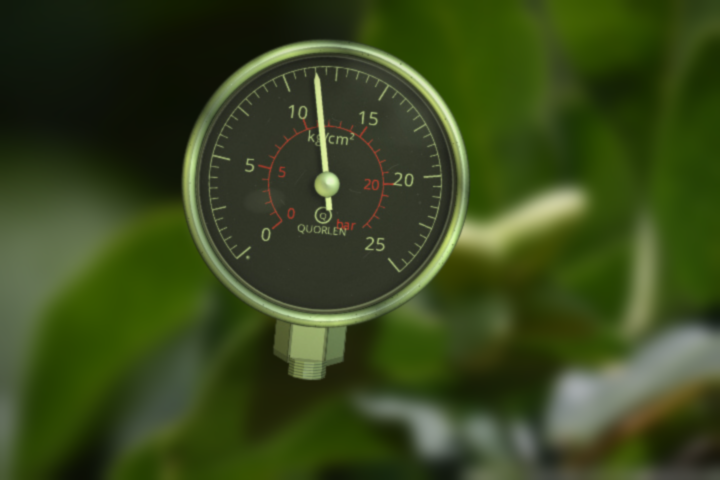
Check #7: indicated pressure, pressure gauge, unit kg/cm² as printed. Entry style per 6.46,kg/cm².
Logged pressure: 11.5,kg/cm²
